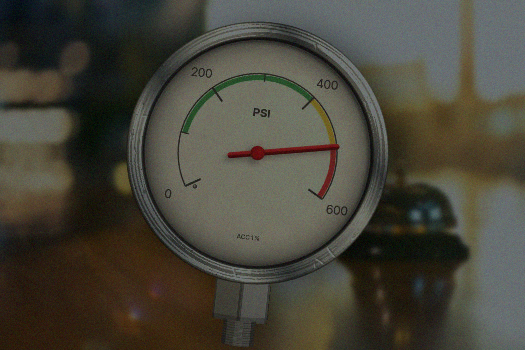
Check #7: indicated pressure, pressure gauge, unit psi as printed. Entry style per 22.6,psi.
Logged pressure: 500,psi
